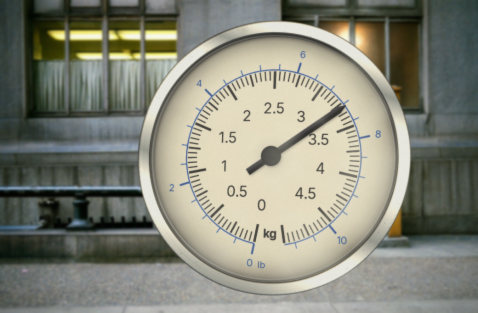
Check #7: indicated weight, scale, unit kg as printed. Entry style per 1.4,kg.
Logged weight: 3.3,kg
